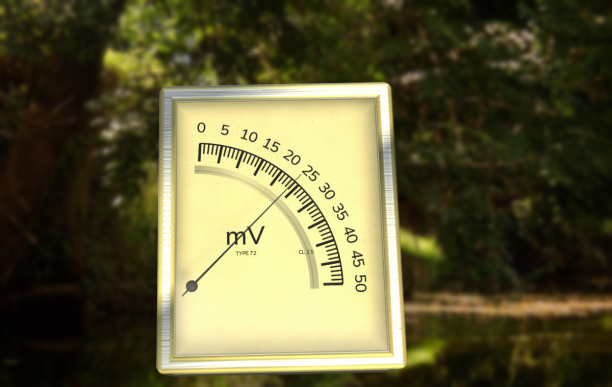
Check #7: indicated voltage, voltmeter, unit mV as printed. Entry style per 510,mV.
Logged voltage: 24,mV
